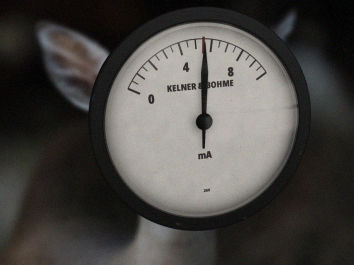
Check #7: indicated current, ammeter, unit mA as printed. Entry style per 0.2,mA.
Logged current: 5.5,mA
